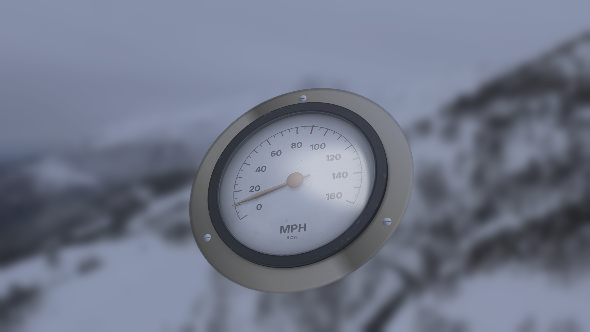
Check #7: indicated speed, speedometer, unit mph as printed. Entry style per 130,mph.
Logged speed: 10,mph
